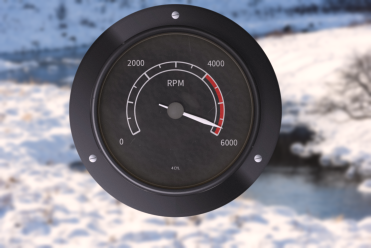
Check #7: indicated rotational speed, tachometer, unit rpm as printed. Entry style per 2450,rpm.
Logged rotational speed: 5750,rpm
